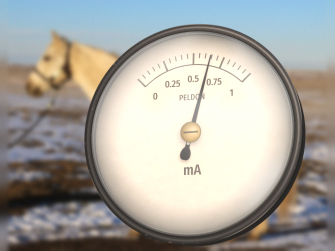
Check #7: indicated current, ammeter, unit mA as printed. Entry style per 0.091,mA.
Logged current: 0.65,mA
